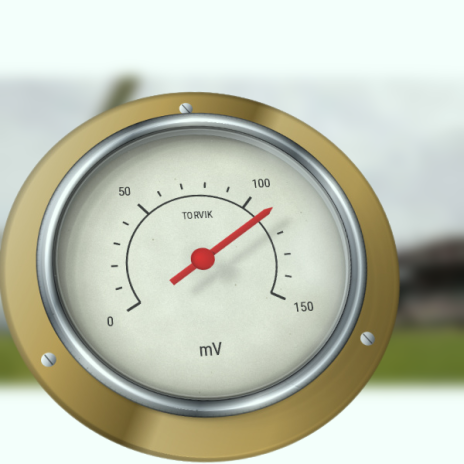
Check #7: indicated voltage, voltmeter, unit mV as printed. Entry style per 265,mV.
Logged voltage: 110,mV
